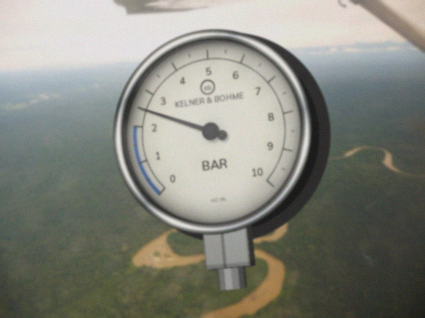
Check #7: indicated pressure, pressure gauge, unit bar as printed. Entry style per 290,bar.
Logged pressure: 2.5,bar
